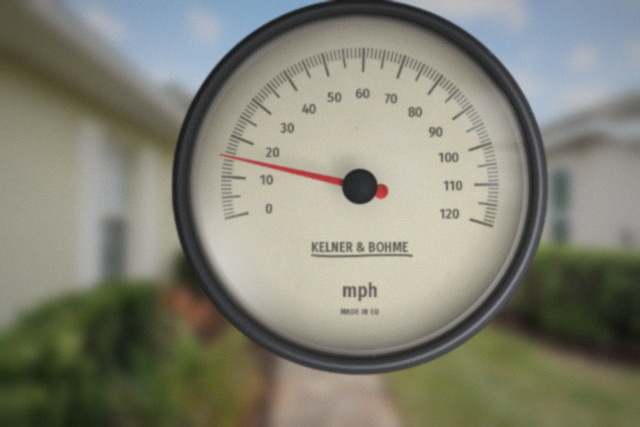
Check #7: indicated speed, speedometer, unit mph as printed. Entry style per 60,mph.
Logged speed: 15,mph
